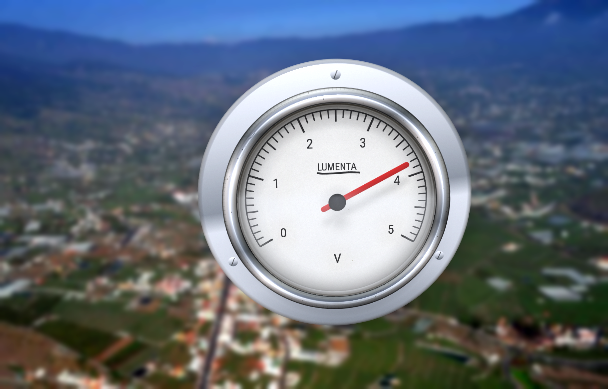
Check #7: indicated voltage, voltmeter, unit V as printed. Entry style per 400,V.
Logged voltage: 3.8,V
